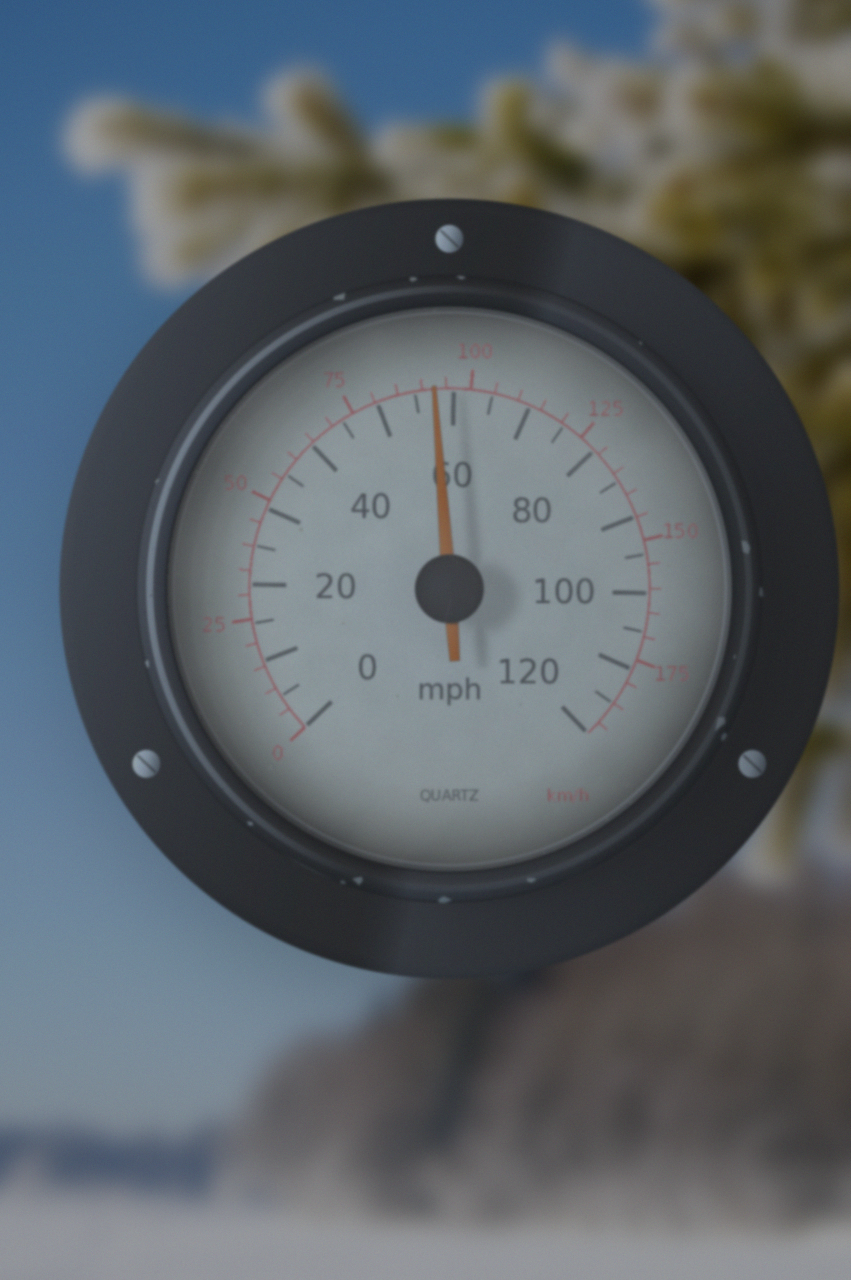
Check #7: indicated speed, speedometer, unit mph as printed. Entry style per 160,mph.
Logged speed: 57.5,mph
